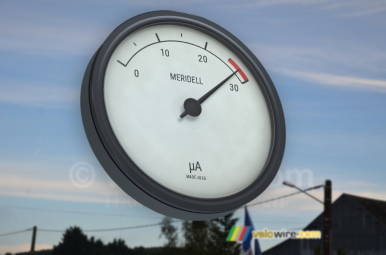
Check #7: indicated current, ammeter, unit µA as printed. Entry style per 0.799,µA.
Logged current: 27.5,µA
